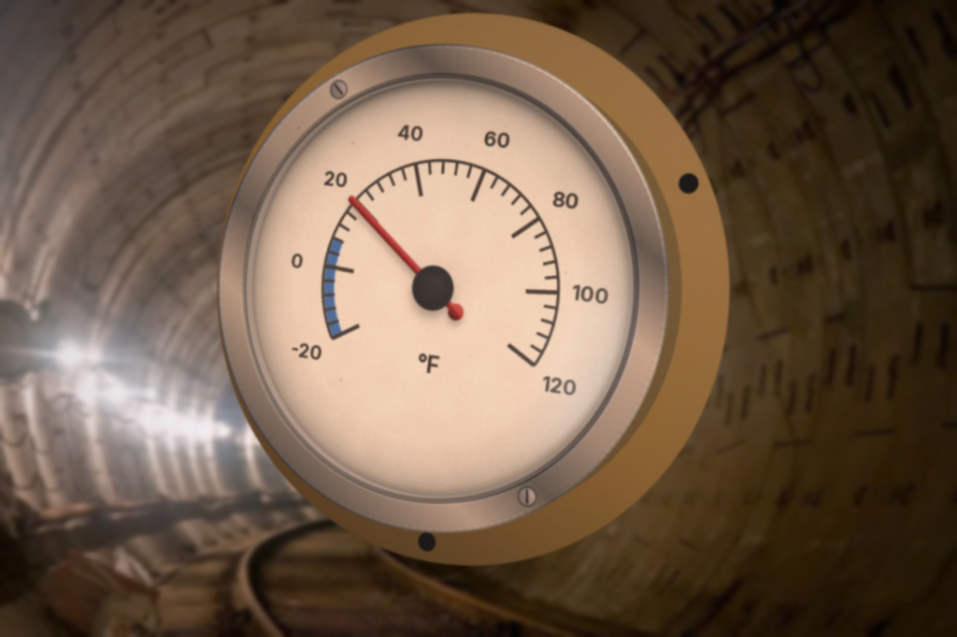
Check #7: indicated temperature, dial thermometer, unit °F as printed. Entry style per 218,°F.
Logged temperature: 20,°F
